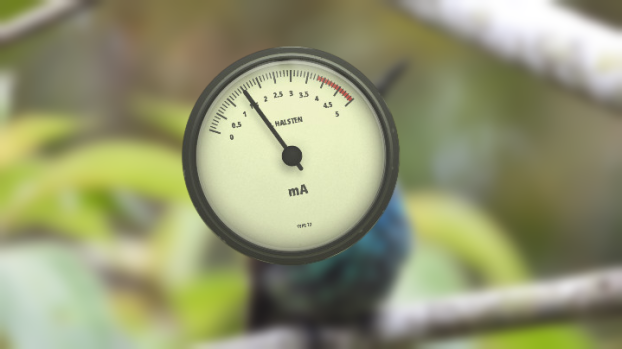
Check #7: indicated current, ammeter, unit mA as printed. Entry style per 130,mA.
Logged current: 1.5,mA
